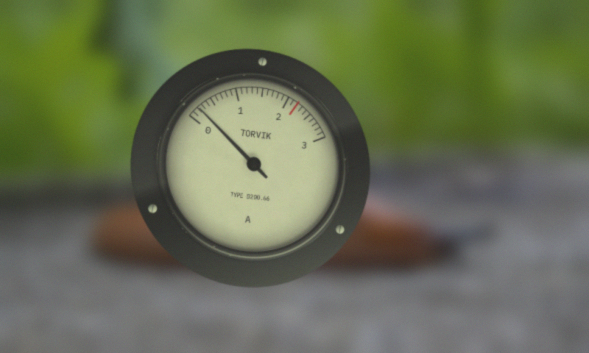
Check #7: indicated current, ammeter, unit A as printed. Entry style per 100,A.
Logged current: 0.2,A
